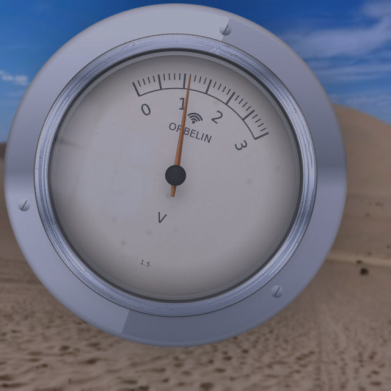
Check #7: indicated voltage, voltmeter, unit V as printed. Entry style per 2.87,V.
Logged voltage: 1.1,V
